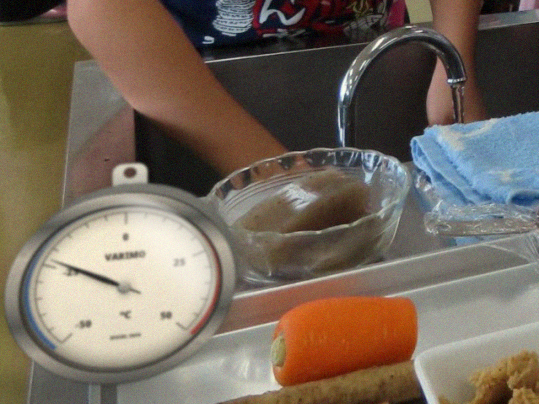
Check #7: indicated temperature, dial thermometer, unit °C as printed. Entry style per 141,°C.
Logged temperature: -22.5,°C
